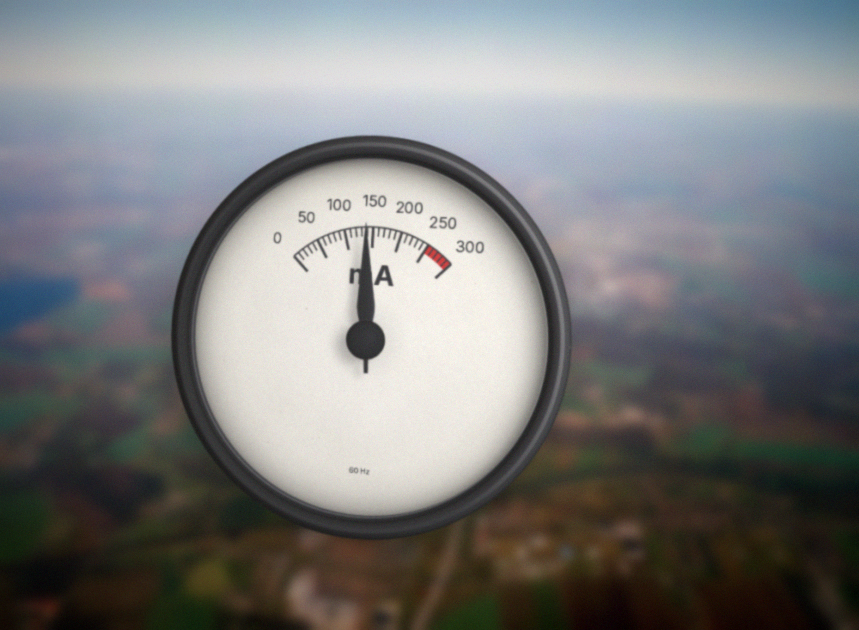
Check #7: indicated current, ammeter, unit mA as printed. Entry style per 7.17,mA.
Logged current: 140,mA
